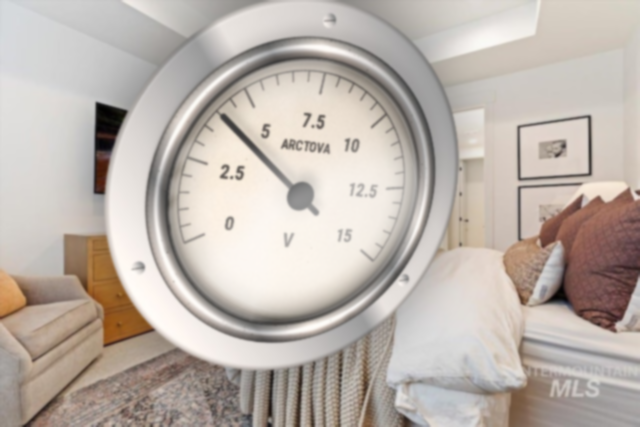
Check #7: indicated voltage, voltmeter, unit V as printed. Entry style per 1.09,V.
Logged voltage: 4,V
